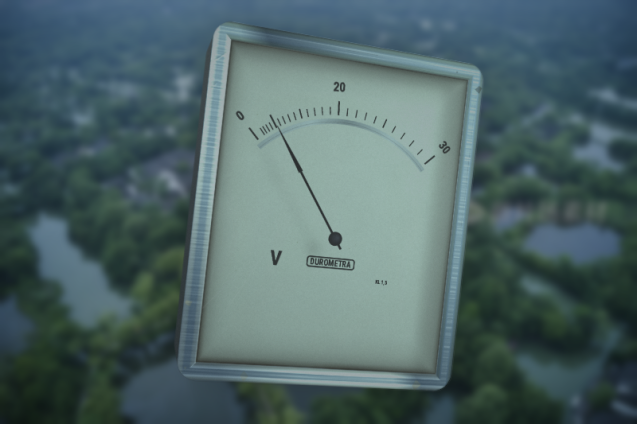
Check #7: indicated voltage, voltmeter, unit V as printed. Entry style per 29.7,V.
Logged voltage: 10,V
